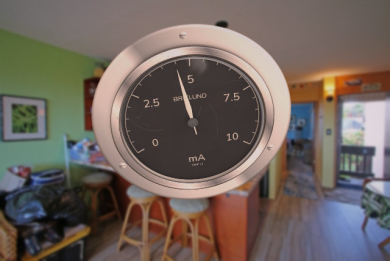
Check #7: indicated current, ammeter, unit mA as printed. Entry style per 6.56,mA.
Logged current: 4.5,mA
